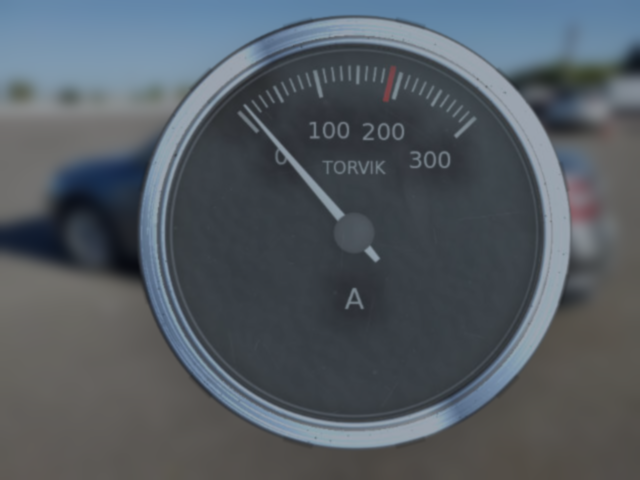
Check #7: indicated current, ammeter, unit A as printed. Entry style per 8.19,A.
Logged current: 10,A
